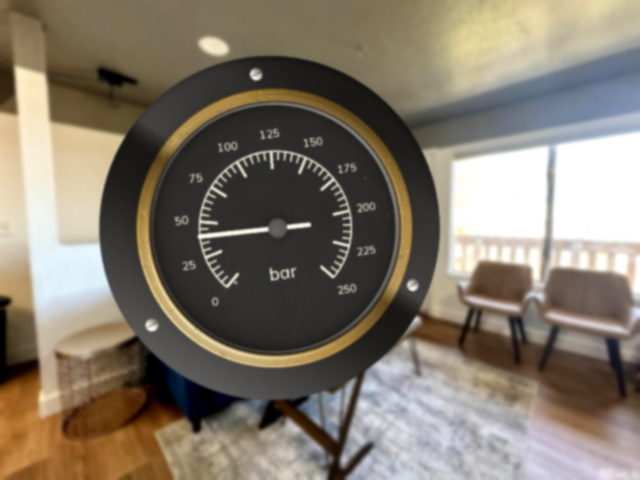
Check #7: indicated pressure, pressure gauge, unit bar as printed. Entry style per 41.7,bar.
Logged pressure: 40,bar
